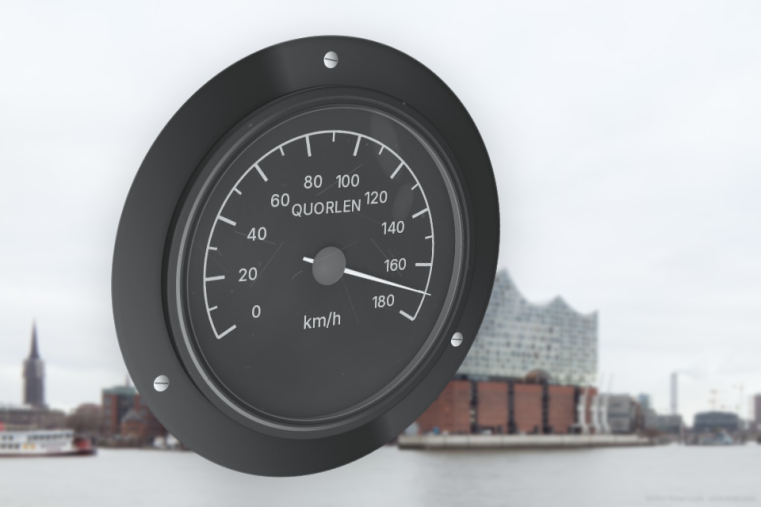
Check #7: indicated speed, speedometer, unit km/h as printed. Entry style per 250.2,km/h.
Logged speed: 170,km/h
